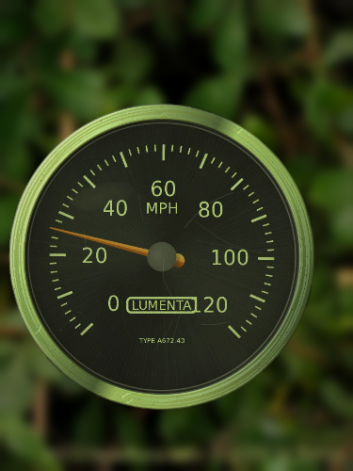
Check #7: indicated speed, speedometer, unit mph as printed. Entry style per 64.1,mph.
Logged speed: 26,mph
